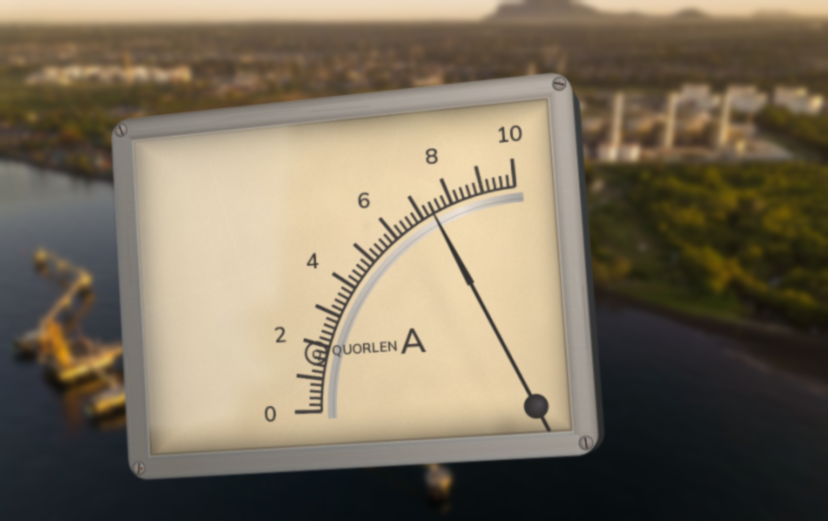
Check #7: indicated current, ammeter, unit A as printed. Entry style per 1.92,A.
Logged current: 7.4,A
